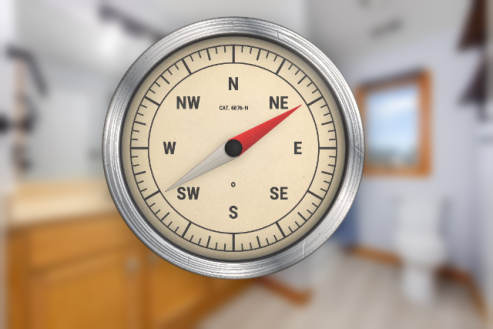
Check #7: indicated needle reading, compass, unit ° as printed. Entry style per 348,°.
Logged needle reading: 57.5,°
